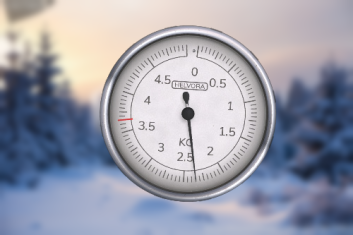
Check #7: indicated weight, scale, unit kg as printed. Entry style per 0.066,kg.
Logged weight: 2.35,kg
